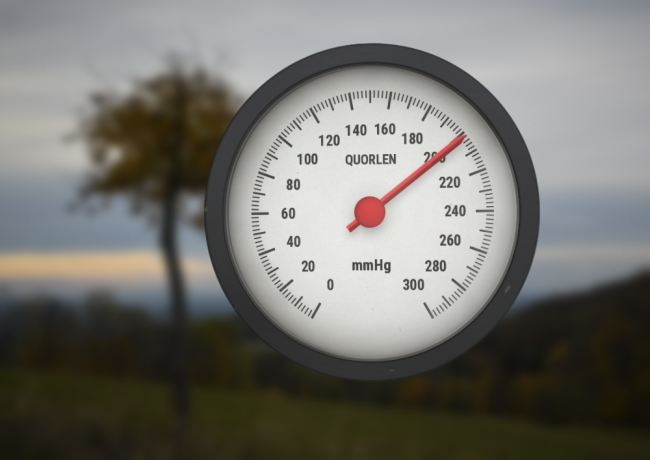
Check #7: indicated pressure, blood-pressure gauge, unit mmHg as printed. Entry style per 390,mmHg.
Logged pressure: 202,mmHg
